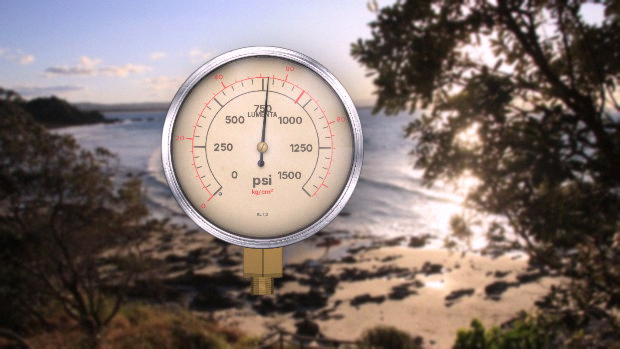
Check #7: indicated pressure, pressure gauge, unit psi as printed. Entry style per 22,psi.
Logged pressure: 775,psi
